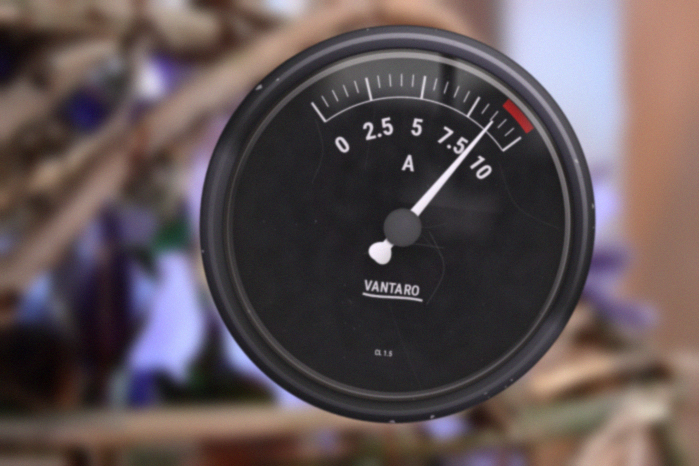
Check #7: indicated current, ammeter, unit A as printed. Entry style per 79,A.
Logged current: 8.5,A
